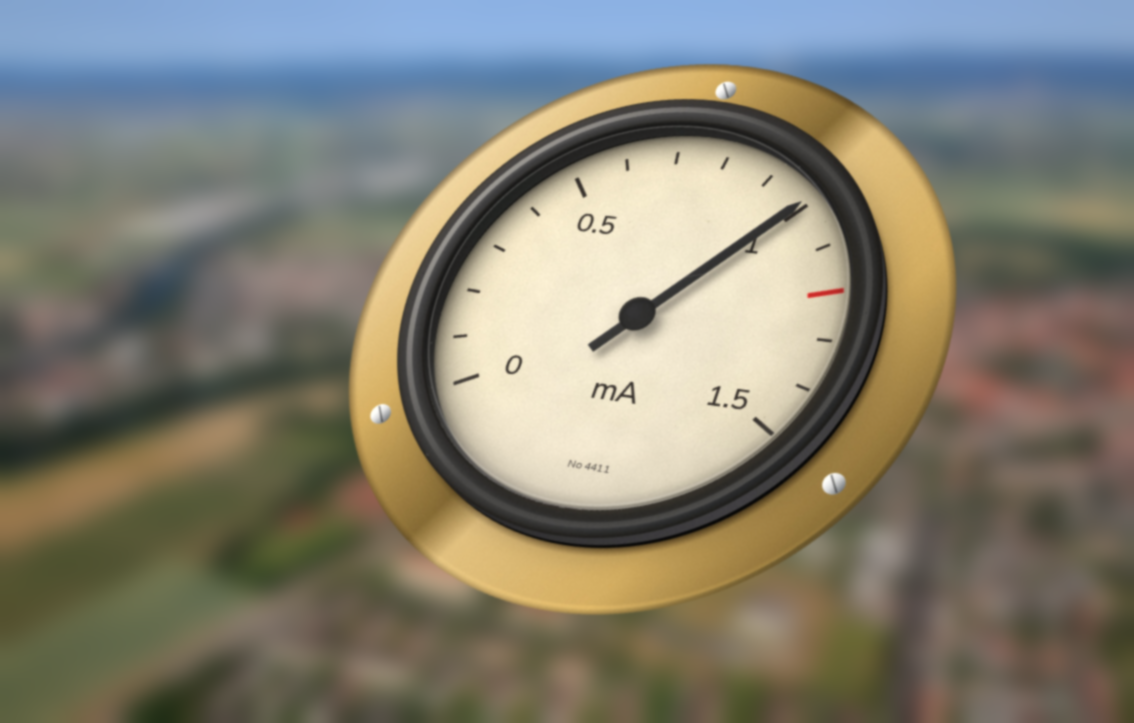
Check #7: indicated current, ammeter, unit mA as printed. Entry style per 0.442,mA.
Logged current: 1,mA
